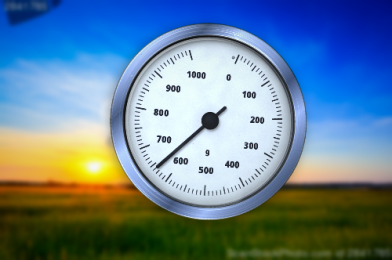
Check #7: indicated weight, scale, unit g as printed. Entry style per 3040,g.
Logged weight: 640,g
